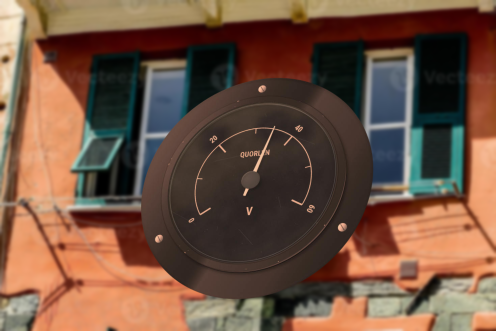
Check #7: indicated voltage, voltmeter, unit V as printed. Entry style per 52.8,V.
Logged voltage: 35,V
